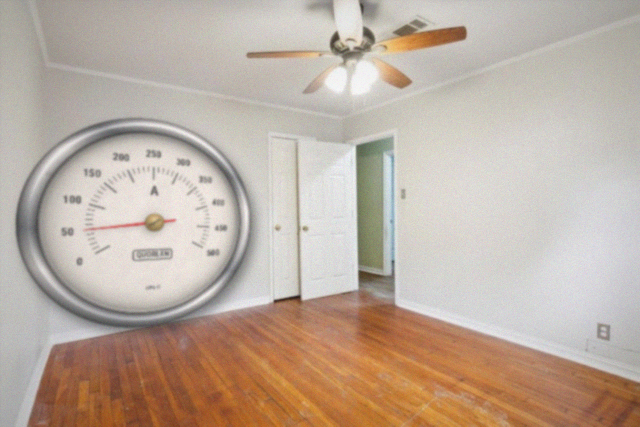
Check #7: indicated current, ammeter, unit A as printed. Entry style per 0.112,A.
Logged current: 50,A
